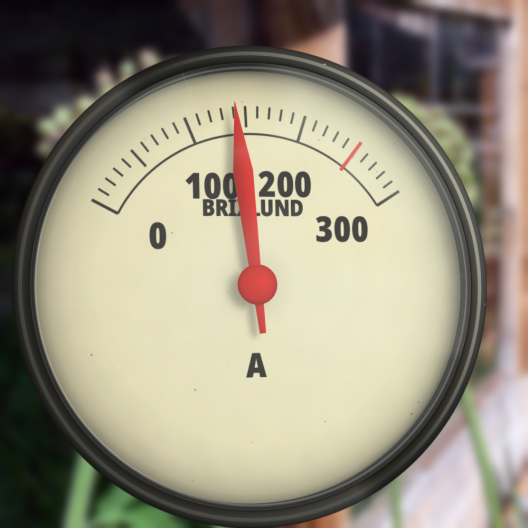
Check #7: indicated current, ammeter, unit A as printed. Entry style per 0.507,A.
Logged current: 140,A
